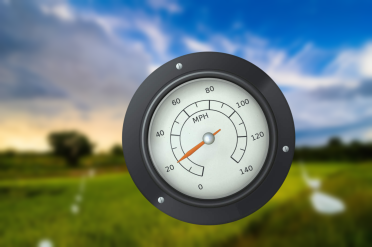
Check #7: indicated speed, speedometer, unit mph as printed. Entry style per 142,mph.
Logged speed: 20,mph
